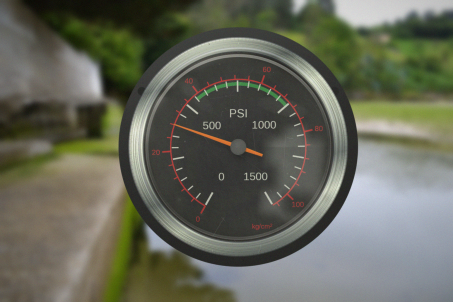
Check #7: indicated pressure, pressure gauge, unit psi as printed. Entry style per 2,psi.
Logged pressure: 400,psi
